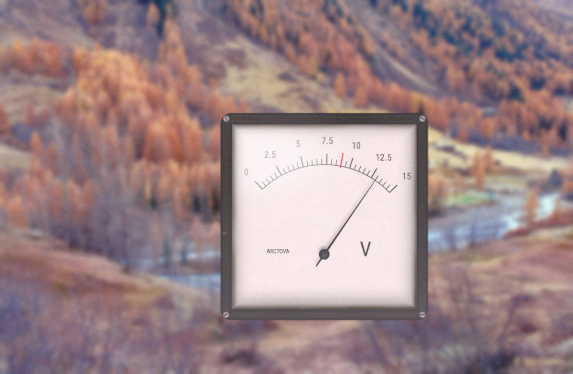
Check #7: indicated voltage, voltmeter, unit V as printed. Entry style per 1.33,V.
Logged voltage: 13,V
